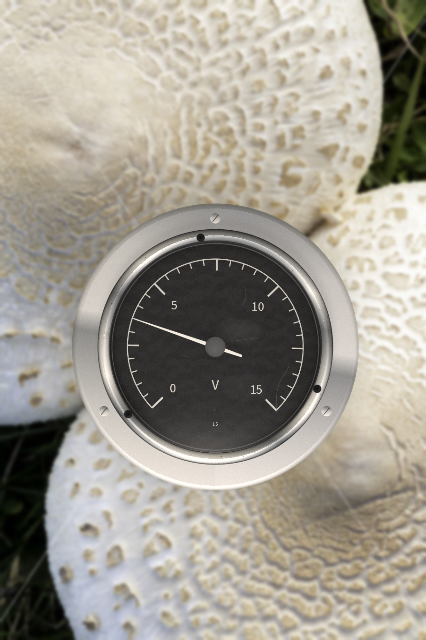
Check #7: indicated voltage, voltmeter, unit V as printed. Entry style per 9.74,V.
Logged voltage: 3.5,V
